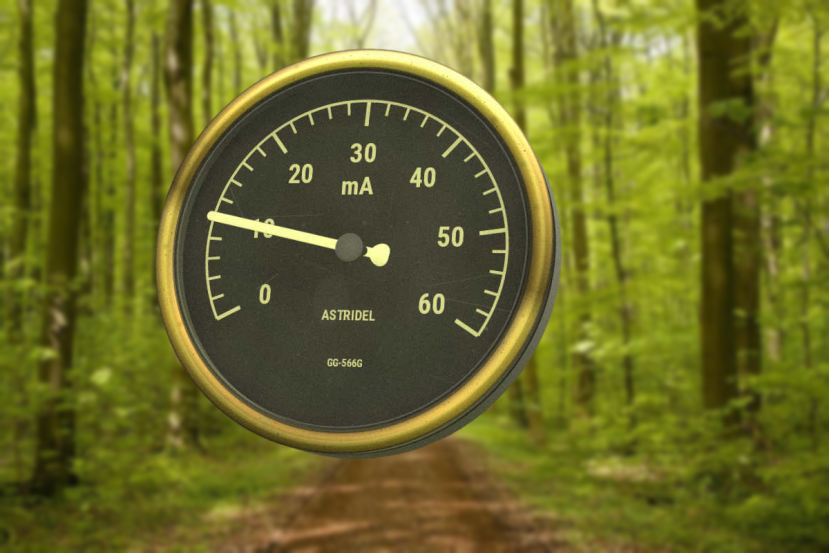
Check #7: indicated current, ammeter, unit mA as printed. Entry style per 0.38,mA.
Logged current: 10,mA
